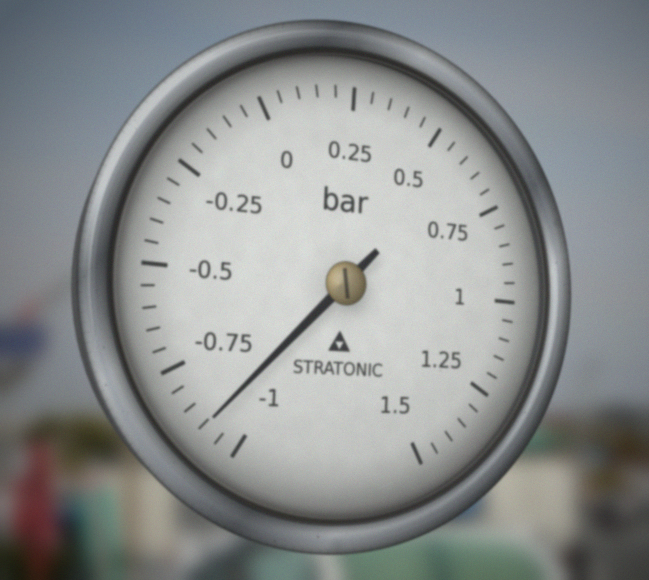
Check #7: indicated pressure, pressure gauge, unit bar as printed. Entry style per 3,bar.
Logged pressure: -0.9,bar
